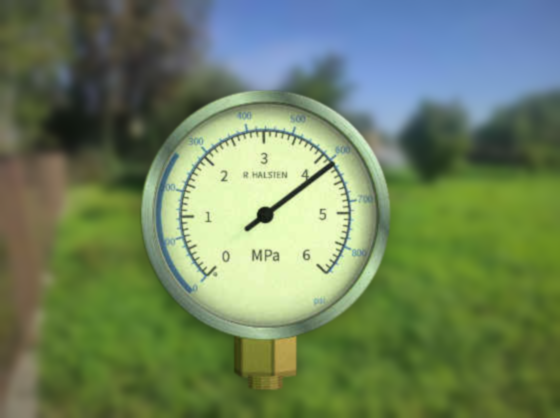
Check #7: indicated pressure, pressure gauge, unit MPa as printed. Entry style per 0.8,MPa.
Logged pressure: 4.2,MPa
